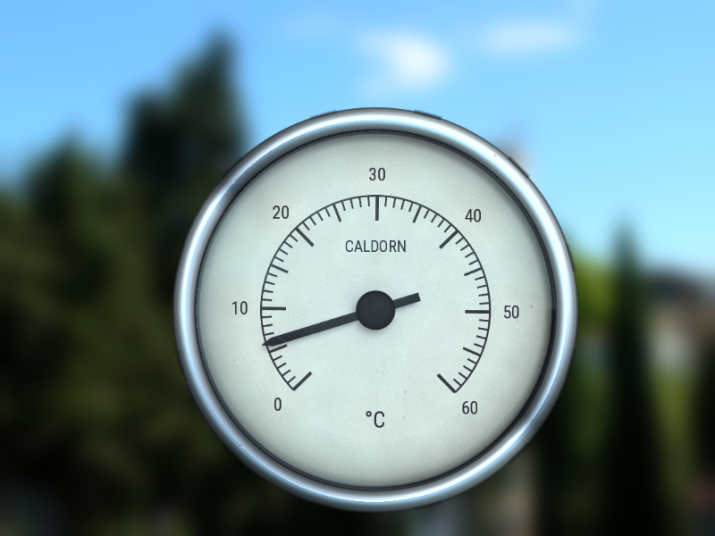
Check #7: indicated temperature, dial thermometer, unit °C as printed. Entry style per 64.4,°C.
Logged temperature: 6,°C
